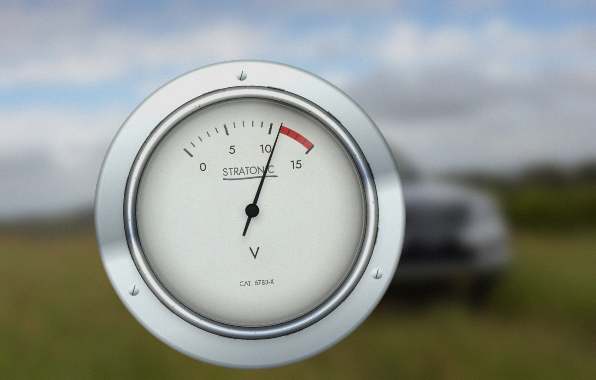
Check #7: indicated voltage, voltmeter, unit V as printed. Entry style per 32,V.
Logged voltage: 11,V
